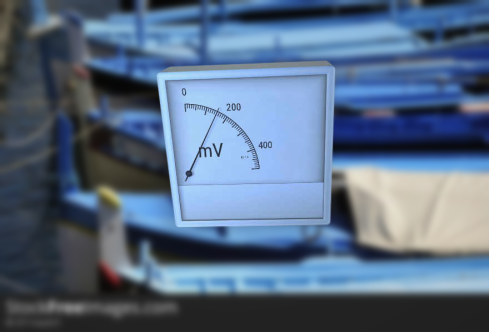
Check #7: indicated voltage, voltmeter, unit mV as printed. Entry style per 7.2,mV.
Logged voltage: 150,mV
